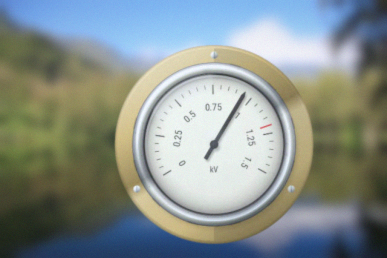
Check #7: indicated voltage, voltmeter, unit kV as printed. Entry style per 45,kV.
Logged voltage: 0.95,kV
